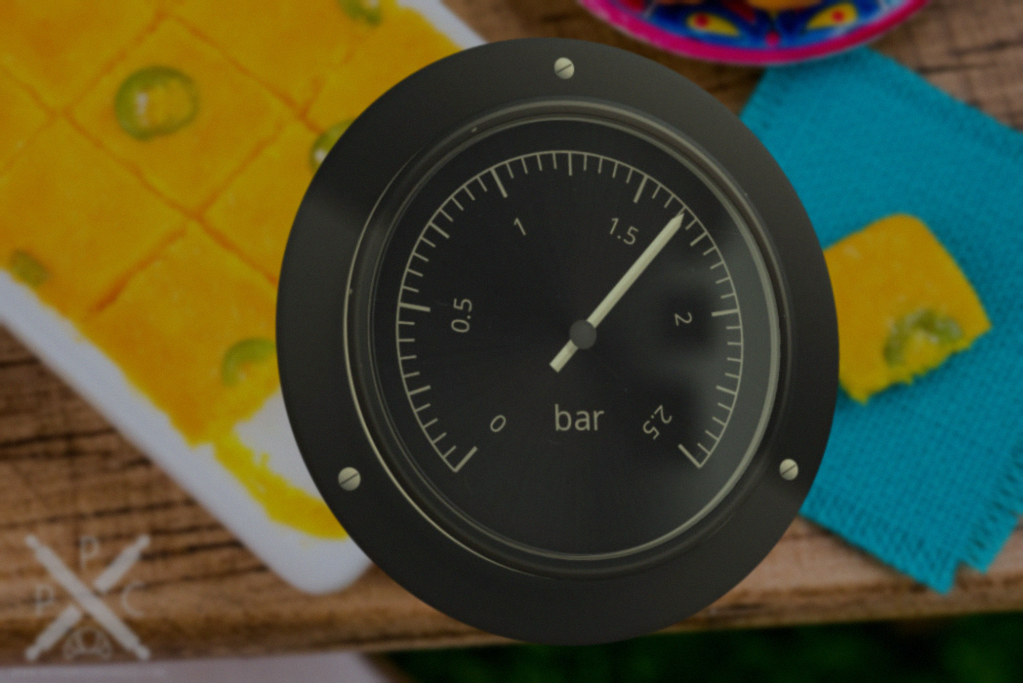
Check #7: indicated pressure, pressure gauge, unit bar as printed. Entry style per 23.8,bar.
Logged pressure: 1.65,bar
